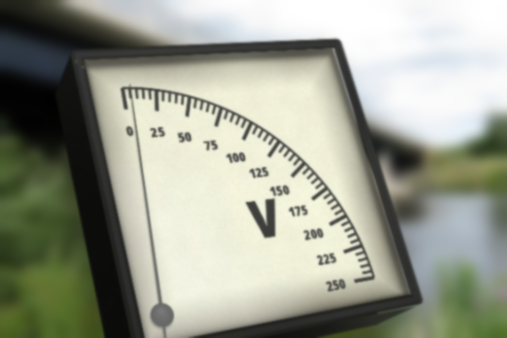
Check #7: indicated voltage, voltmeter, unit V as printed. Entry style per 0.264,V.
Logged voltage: 5,V
